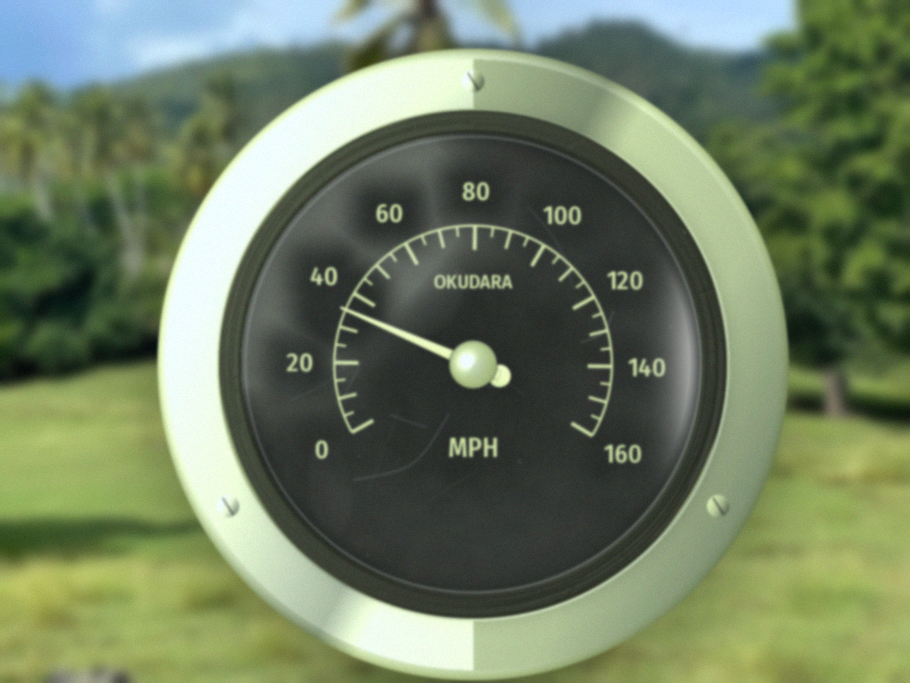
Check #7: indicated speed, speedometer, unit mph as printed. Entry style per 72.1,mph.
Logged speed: 35,mph
